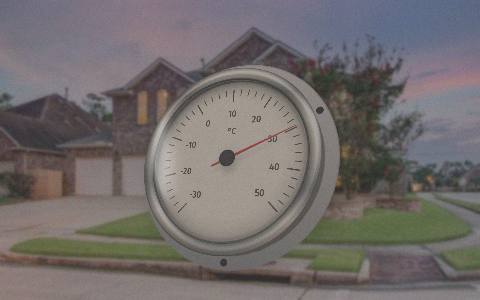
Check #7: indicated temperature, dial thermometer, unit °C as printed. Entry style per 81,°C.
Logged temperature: 30,°C
